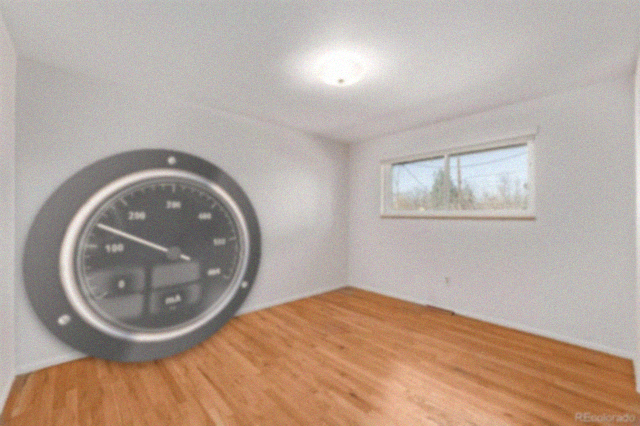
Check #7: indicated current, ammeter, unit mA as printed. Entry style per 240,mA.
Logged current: 140,mA
